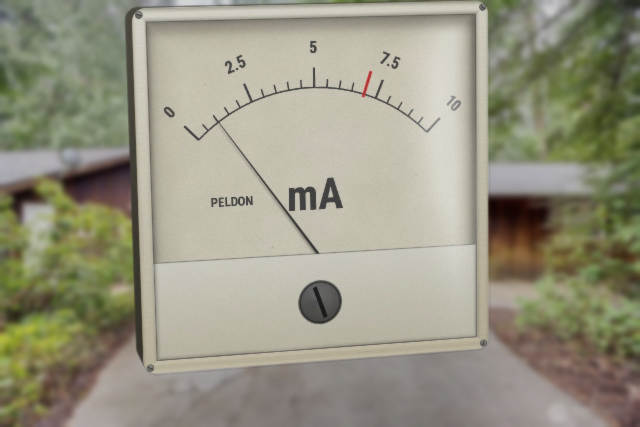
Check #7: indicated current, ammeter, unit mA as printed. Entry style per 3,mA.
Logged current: 1,mA
